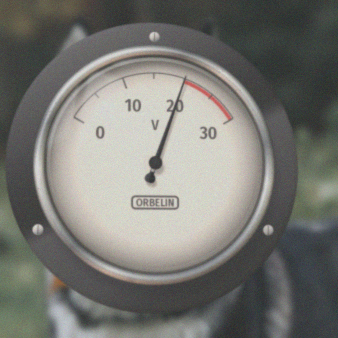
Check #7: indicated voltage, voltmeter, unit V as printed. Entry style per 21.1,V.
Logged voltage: 20,V
